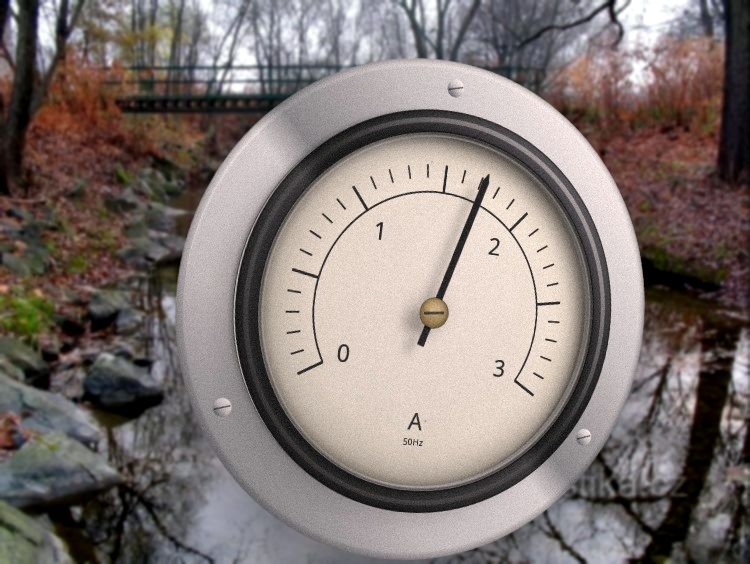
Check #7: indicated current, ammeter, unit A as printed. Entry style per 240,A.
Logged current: 1.7,A
